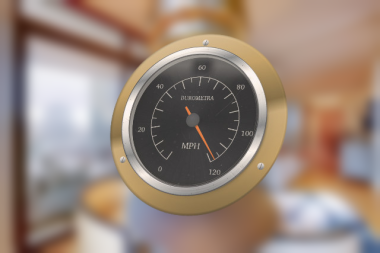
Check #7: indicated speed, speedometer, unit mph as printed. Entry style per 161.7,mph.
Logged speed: 117.5,mph
